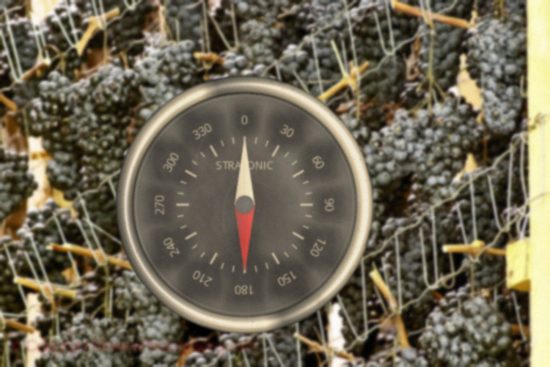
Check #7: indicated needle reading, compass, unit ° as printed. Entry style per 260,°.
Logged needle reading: 180,°
